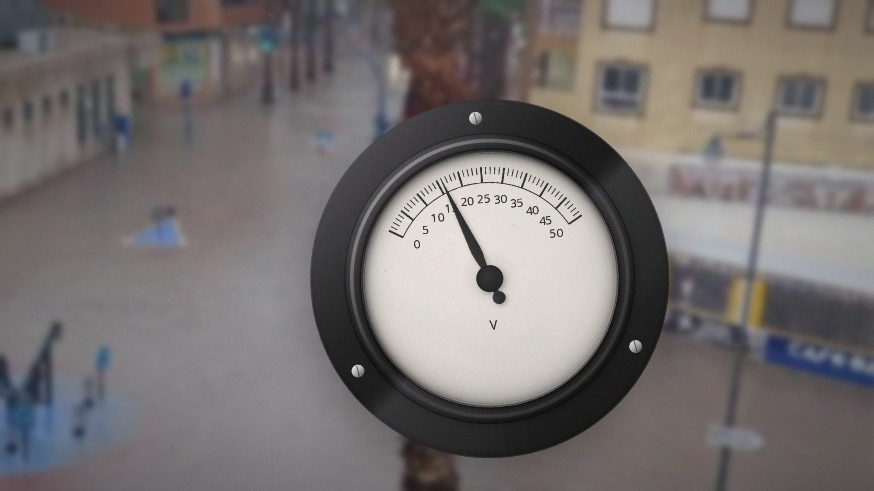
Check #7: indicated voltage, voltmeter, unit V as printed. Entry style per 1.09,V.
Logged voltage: 16,V
